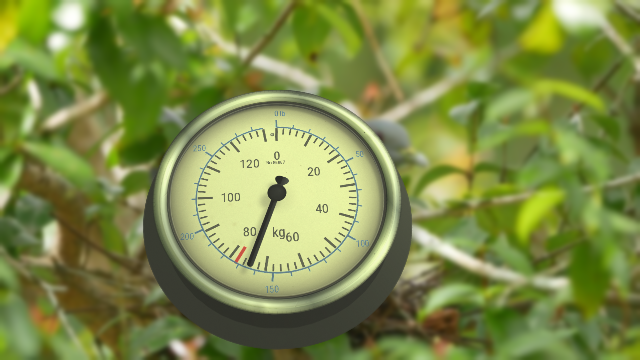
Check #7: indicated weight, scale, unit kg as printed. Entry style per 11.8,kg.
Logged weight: 74,kg
